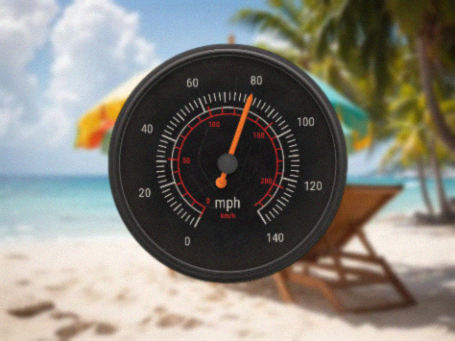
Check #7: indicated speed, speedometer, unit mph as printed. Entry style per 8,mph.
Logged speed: 80,mph
